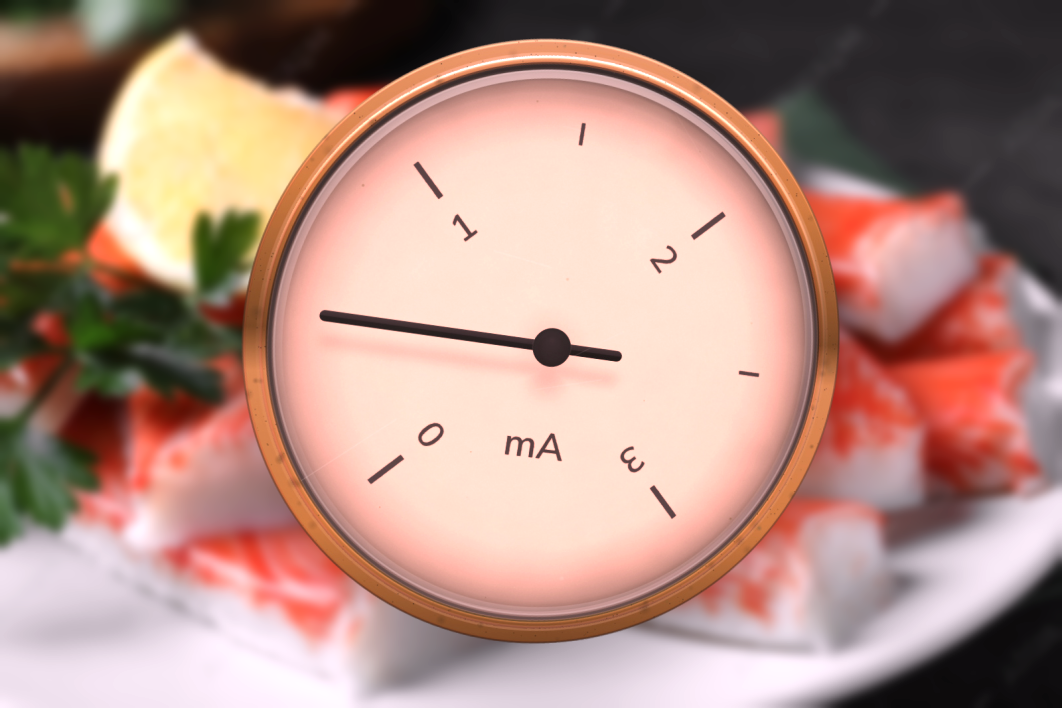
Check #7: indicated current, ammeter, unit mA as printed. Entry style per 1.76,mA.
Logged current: 0.5,mA
